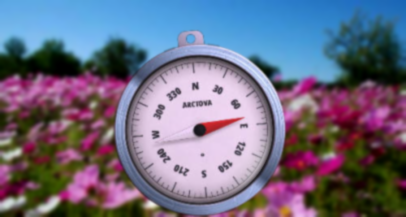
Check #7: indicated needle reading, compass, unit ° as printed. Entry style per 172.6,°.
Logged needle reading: 80,°
